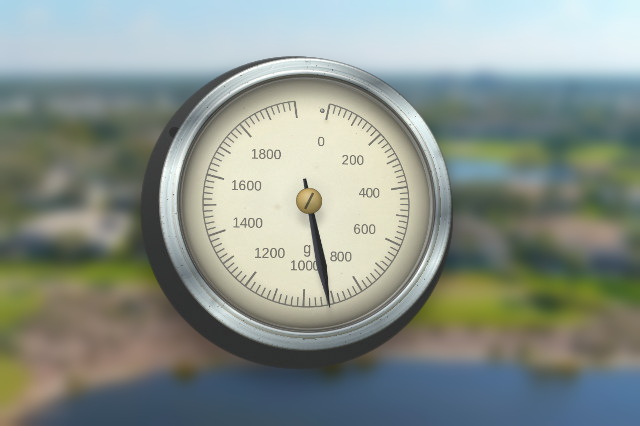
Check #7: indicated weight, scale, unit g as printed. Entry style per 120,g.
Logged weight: 920,g
